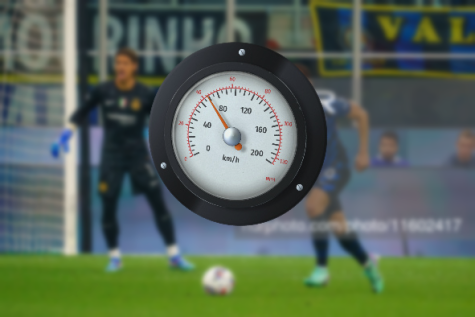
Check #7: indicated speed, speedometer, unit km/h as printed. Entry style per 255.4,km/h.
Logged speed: 70,km/h
